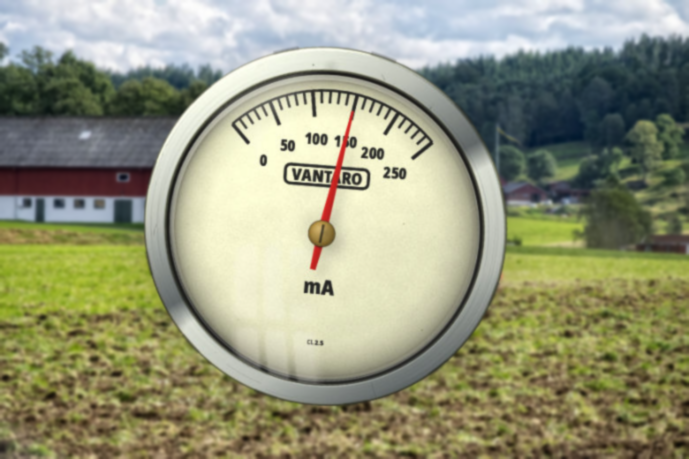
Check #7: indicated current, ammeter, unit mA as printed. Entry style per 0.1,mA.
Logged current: 150,mA
